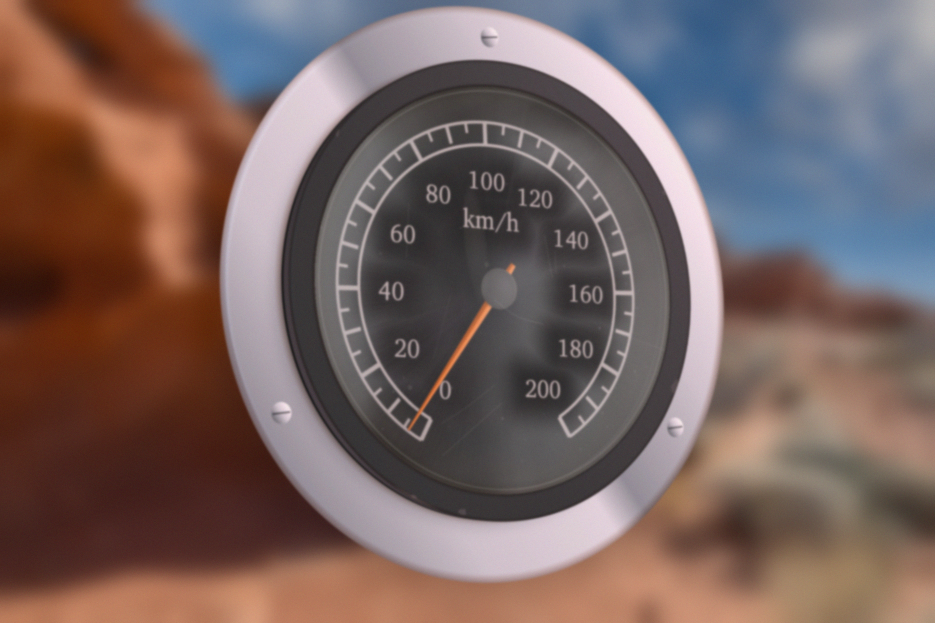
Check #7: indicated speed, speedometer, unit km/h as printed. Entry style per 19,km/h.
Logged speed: 5,km/h
